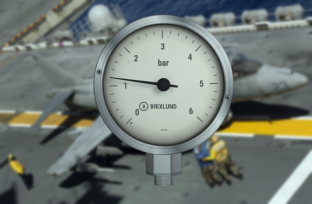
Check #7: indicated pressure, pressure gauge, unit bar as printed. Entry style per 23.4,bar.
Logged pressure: 1.2,bar
